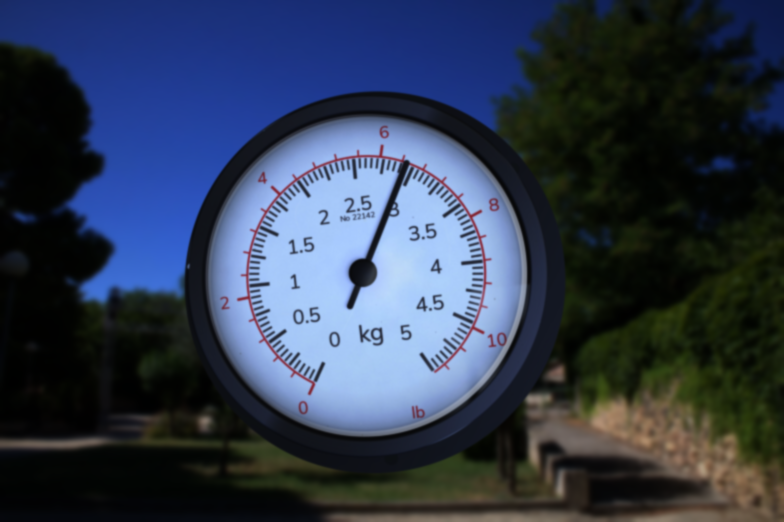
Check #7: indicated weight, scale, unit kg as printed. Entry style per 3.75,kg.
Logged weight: 2.95,kg
